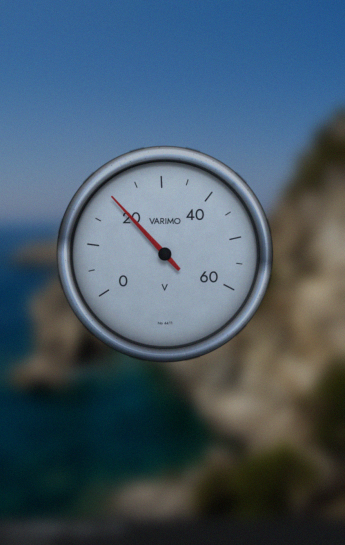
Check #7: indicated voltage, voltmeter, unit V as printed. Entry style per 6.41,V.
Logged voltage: 20,V
